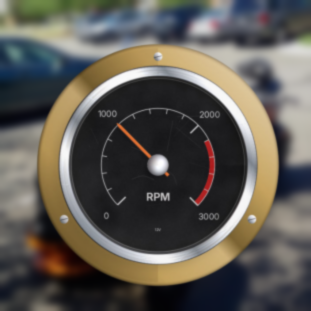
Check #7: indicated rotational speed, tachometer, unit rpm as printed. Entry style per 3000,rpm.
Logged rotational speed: 1000,rpm
